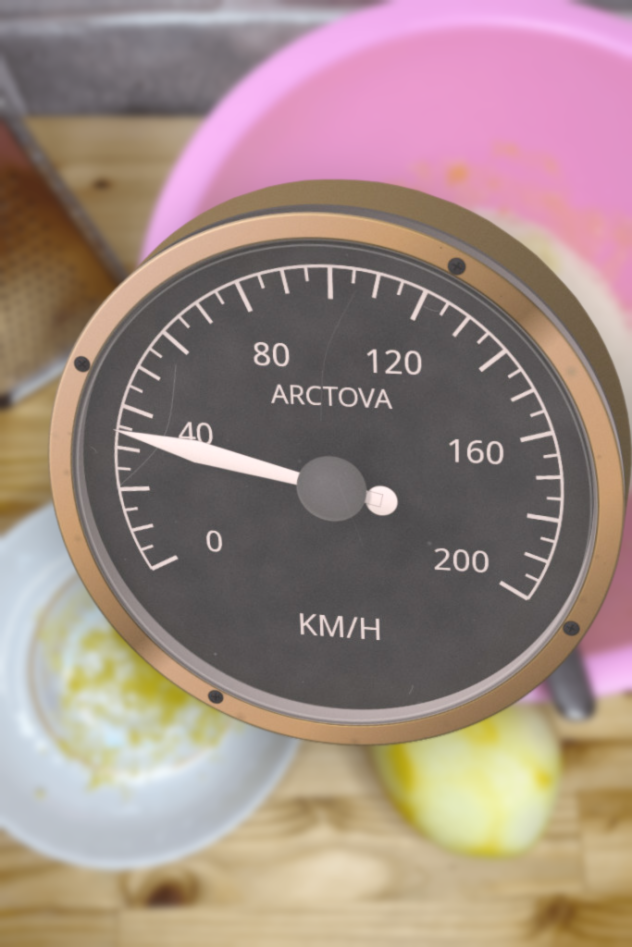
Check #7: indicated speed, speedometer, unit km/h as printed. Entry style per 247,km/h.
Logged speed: 35,km/h
